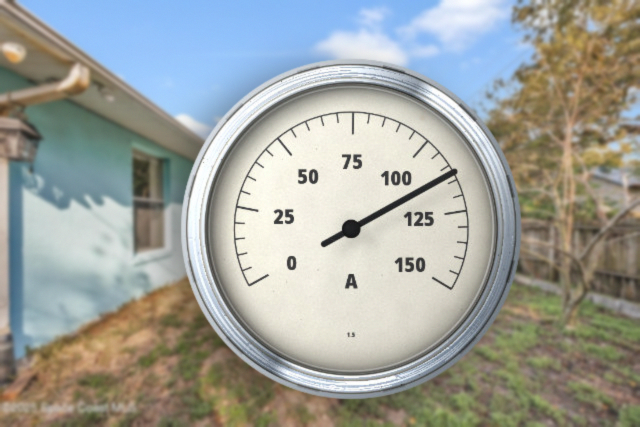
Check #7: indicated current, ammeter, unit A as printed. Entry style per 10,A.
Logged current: 112.5,A
